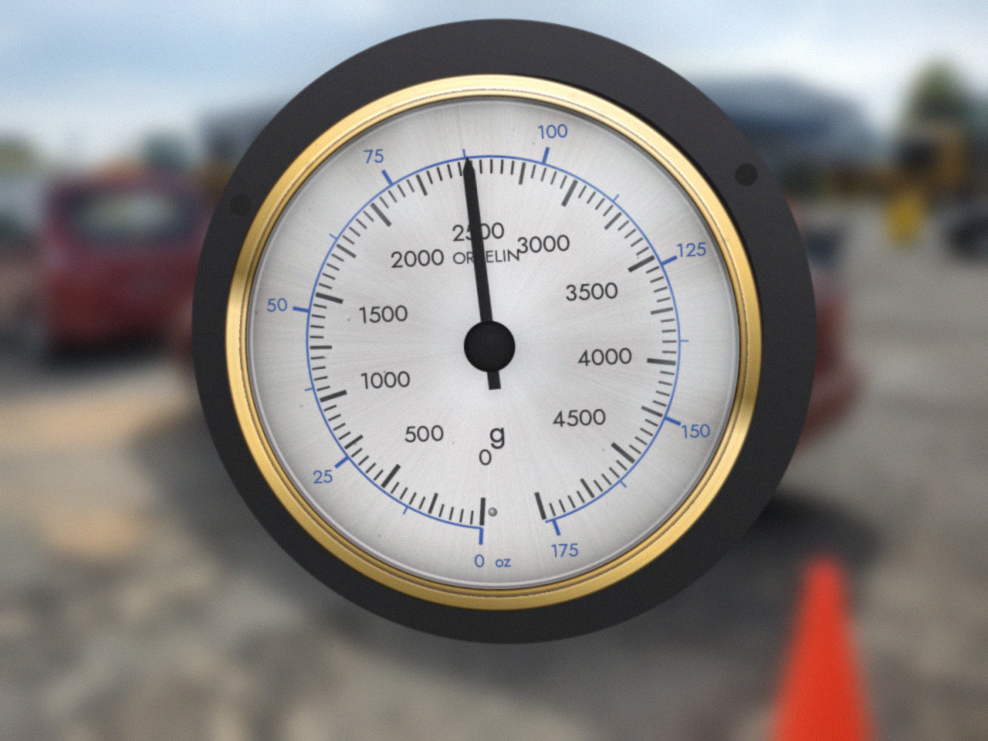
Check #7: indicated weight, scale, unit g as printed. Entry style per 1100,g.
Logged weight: 2500,g
